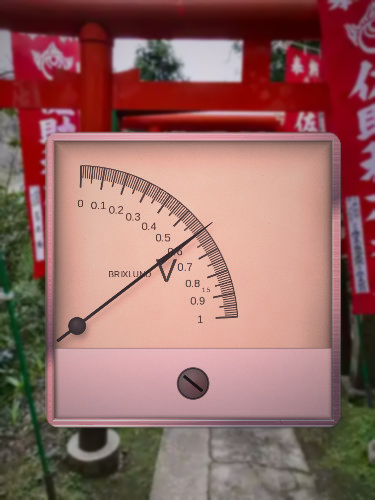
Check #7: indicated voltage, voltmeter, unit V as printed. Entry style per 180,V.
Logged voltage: 0.6,V
